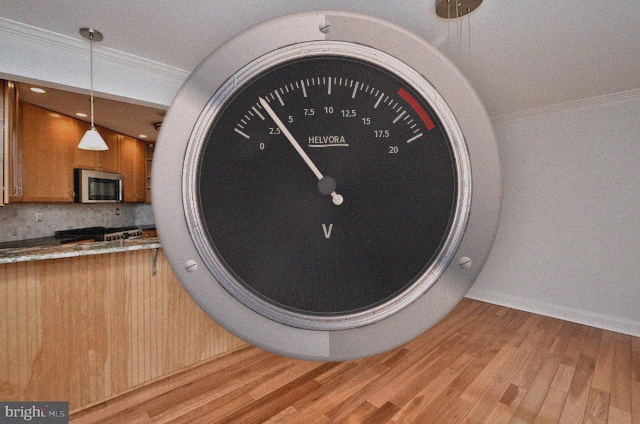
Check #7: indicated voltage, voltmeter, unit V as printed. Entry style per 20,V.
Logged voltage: 3.5,V
